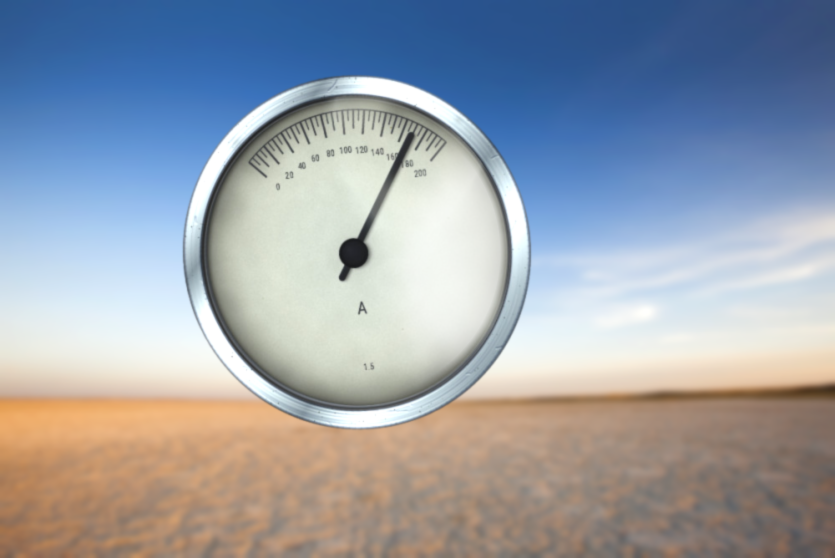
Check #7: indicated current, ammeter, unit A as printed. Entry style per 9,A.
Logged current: 170,A
